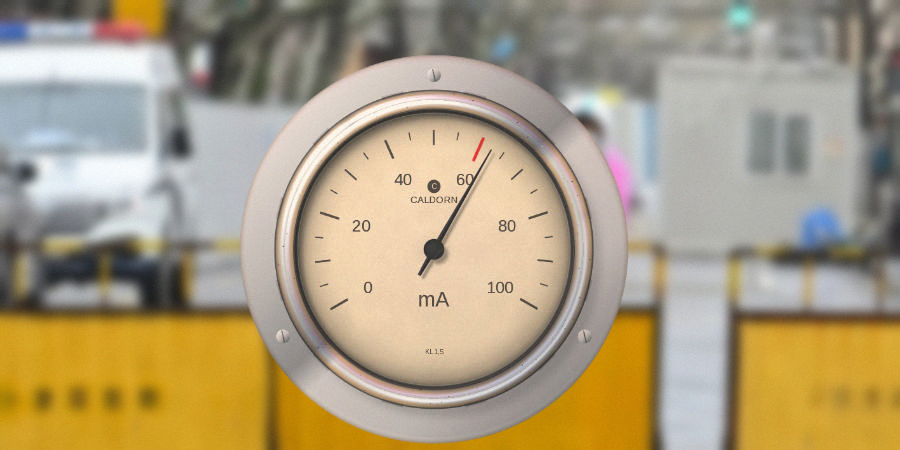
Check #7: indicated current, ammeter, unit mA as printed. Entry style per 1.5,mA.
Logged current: 62.5,mA
